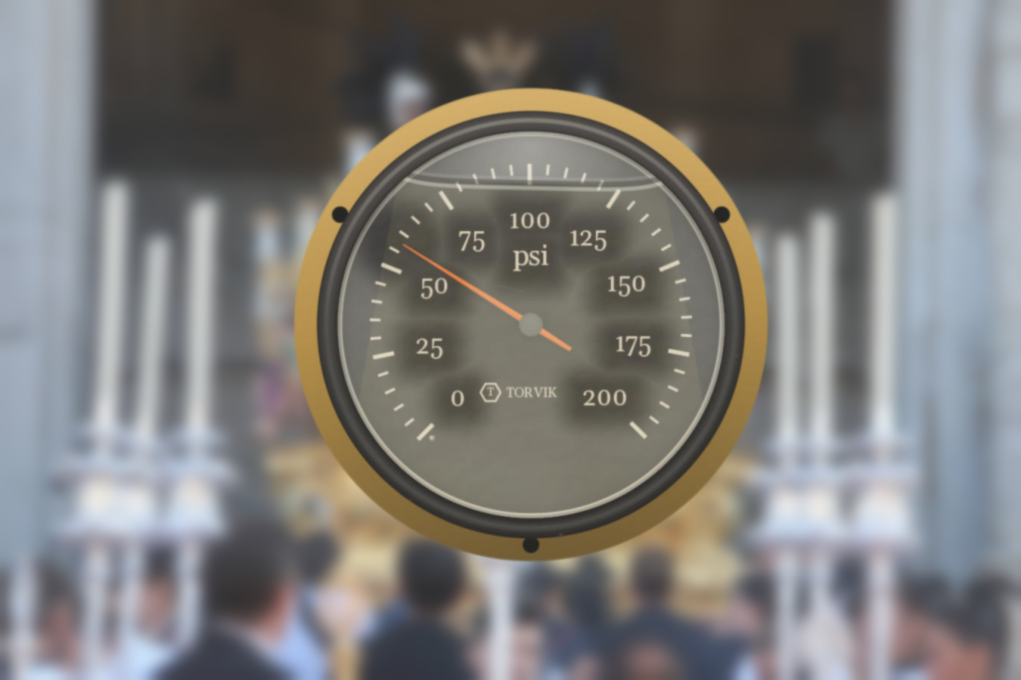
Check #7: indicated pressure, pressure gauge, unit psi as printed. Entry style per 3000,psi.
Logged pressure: 57.5,psi
